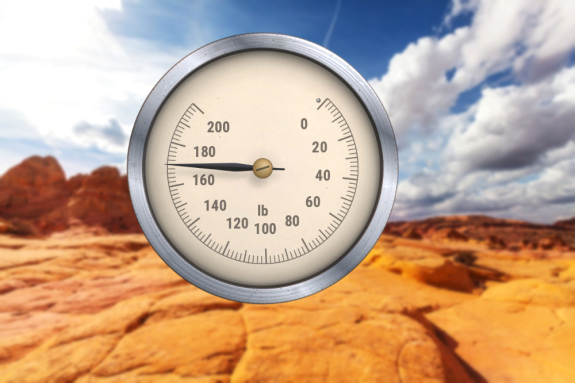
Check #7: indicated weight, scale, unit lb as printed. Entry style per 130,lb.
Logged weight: 170,lb
